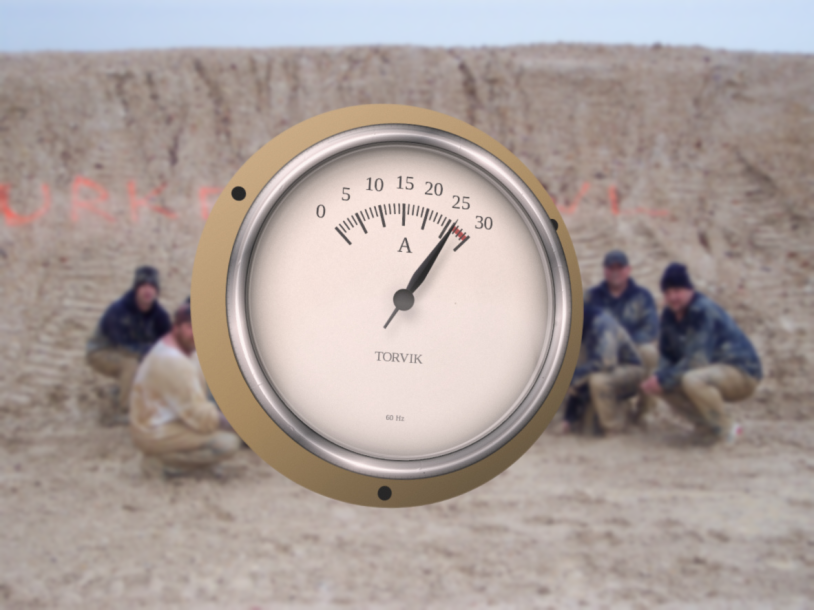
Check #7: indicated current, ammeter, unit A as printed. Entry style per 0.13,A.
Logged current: 26,A
